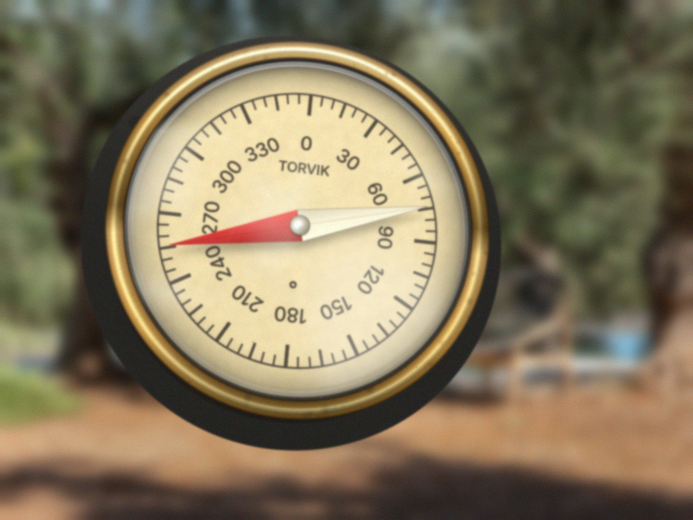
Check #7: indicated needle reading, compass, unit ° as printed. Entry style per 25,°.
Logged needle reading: 255,°
